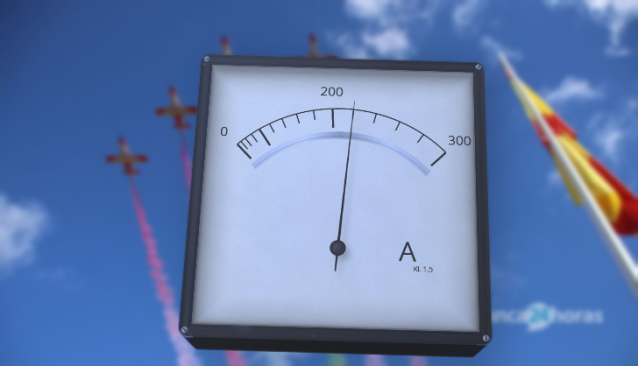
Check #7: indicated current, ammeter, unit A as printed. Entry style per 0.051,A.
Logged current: 220,A
